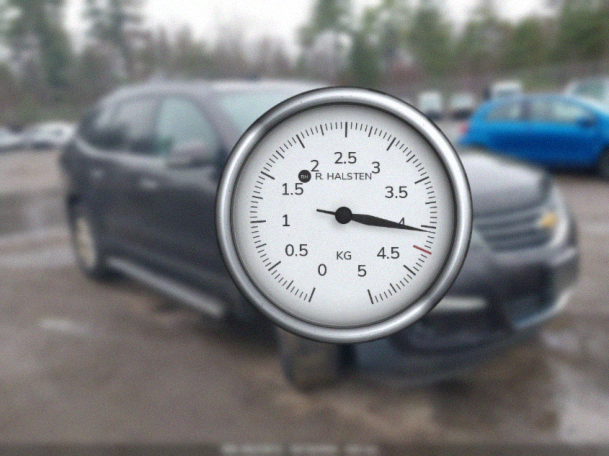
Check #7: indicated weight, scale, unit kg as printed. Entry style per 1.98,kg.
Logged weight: 4.05,kg
